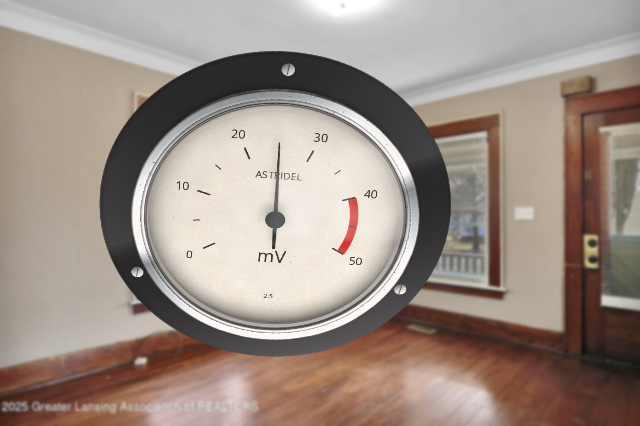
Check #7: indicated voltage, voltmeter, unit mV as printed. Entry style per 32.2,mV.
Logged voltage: 25,mV
